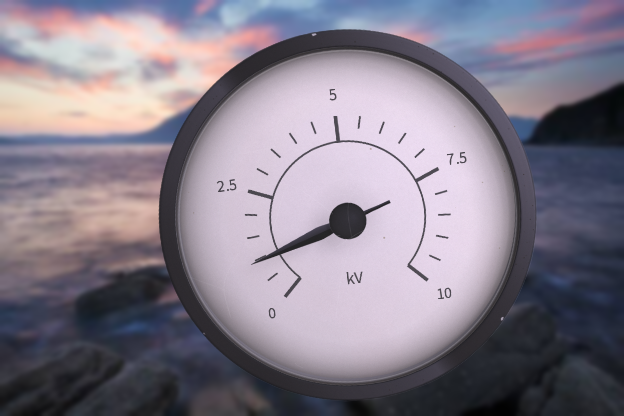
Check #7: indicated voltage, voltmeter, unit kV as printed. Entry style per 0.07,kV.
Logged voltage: 1,kV
